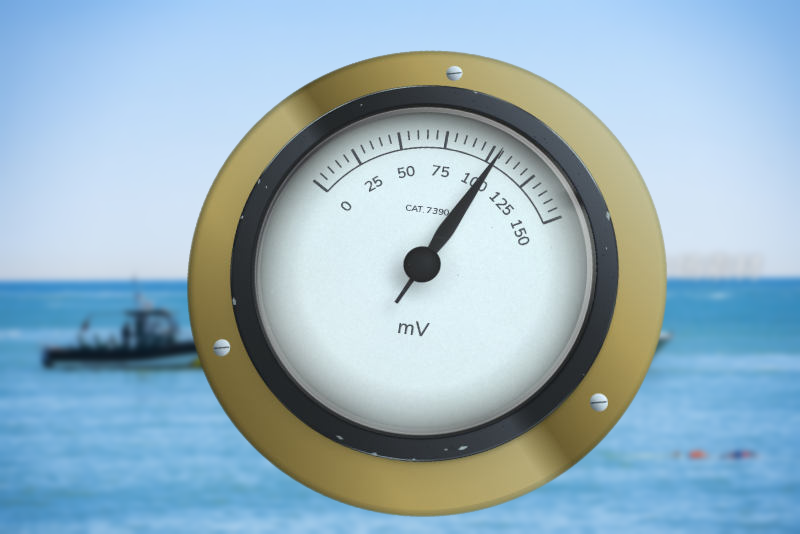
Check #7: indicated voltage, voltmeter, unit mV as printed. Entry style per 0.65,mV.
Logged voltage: 105,mV
